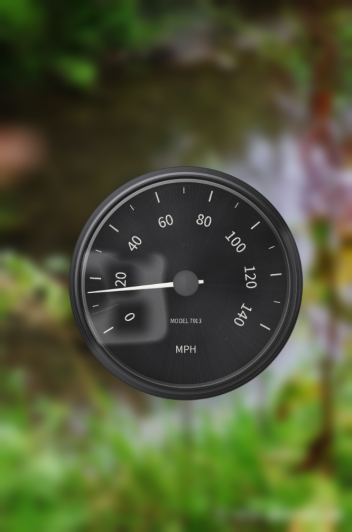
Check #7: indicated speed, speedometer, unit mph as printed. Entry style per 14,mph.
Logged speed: 15,mph
